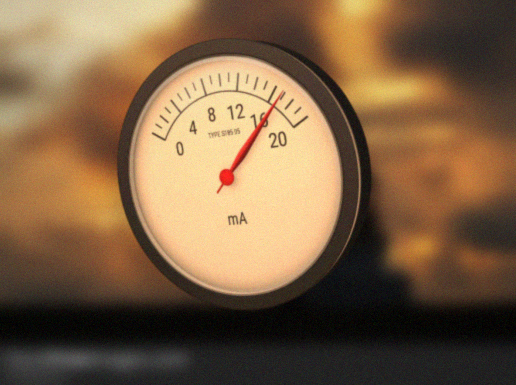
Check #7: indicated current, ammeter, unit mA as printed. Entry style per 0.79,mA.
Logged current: 17,mA
